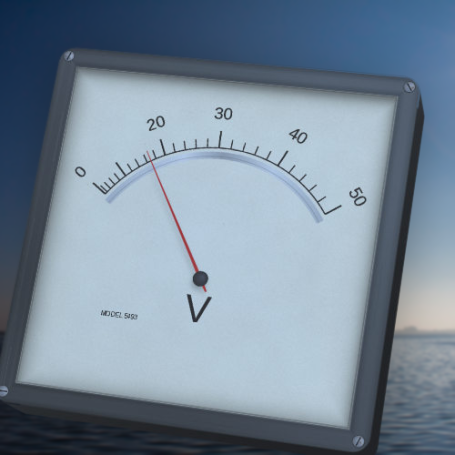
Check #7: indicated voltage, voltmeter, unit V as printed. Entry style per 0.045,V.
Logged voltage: 17,V
